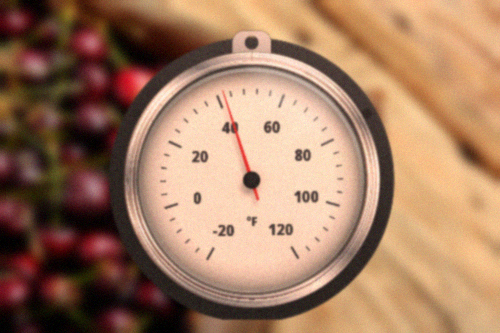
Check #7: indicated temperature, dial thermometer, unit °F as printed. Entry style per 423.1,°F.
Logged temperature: 42,°F
